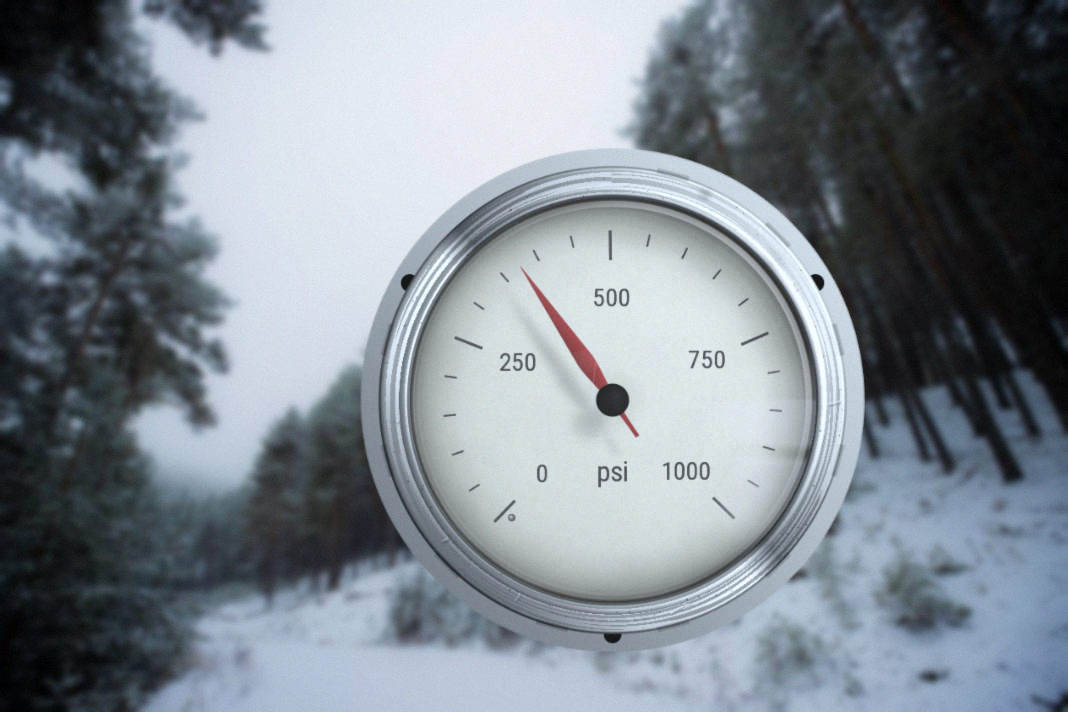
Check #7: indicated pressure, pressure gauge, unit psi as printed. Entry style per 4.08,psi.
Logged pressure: 375,psi
